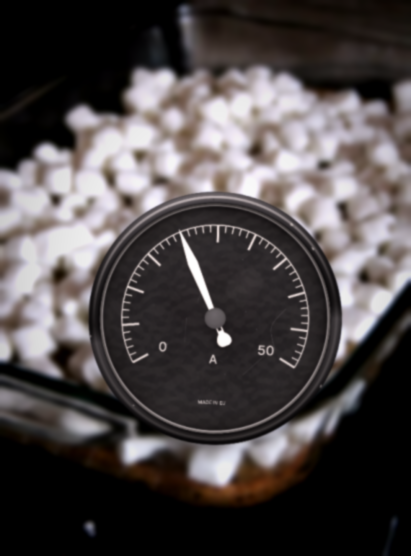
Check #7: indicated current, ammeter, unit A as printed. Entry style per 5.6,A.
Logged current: 20,A
